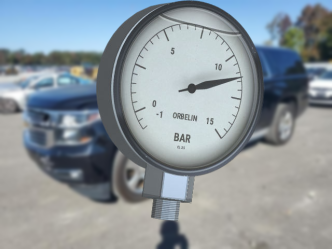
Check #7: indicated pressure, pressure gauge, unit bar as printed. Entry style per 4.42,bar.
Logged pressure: 11.25,bar
